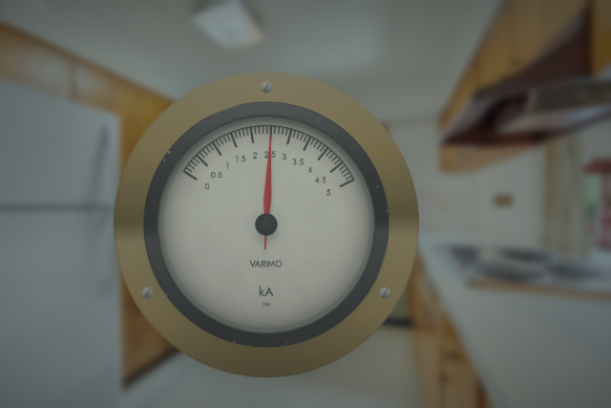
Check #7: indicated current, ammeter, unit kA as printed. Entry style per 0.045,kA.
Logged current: 2.5,kA
